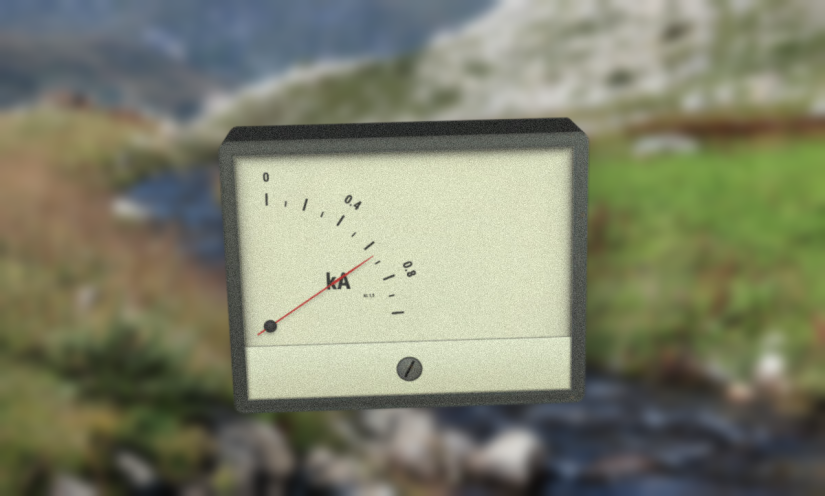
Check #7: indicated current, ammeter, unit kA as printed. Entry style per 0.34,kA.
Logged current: 0.65,kA
